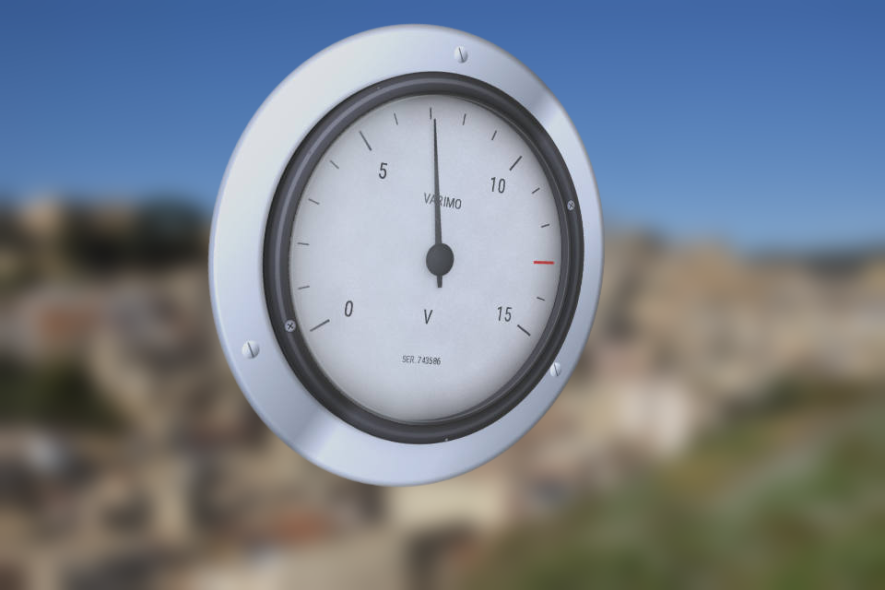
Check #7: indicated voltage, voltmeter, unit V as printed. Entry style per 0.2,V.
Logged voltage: 7,V
